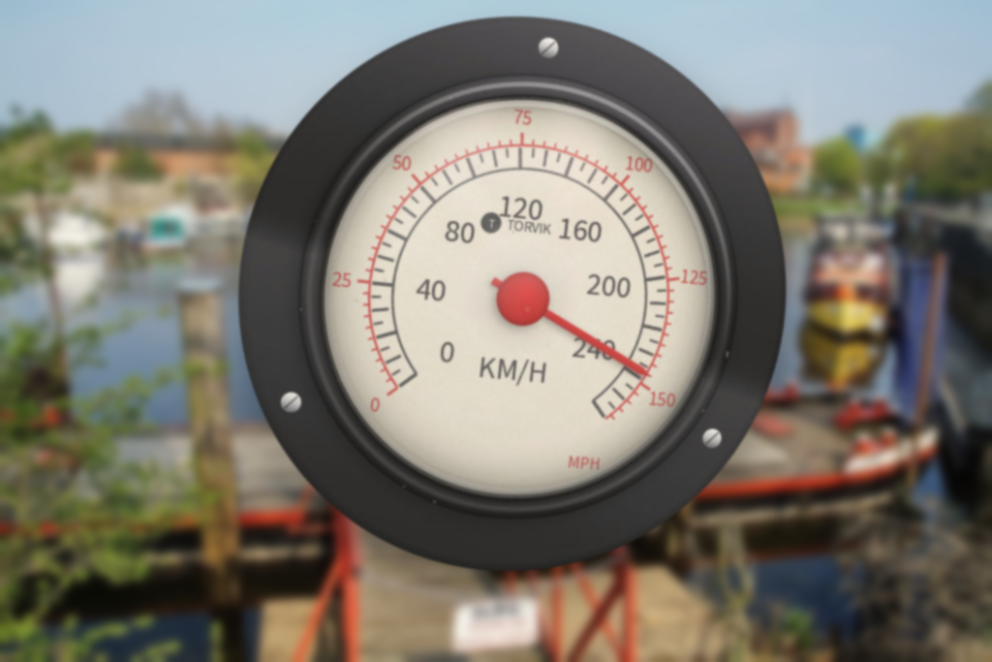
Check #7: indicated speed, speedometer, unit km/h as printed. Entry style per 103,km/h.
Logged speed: 237.5,km/h
